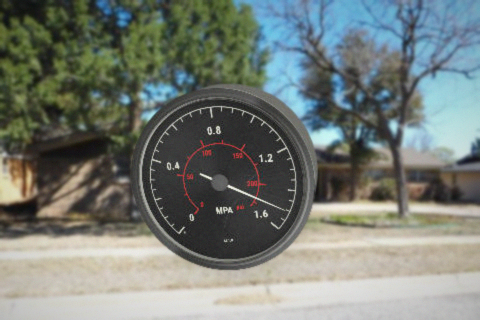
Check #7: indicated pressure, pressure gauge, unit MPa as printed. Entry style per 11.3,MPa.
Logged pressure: 1.5,MPa
